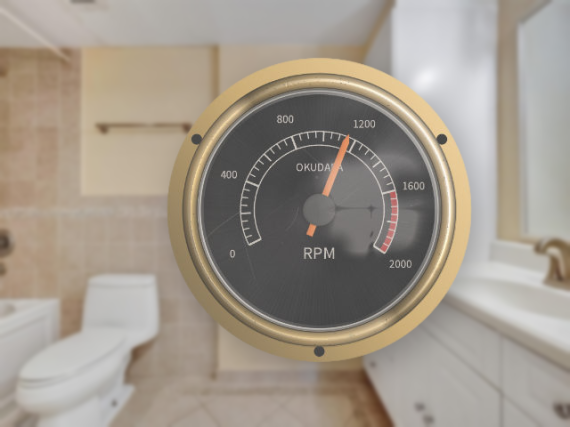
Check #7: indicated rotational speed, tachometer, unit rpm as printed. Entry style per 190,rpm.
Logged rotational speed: 1150,rpm
